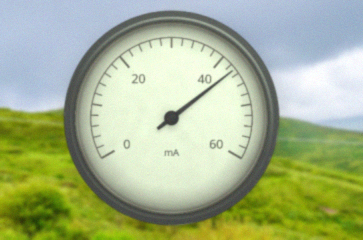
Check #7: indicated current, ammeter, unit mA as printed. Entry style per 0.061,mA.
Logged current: 43,mA
